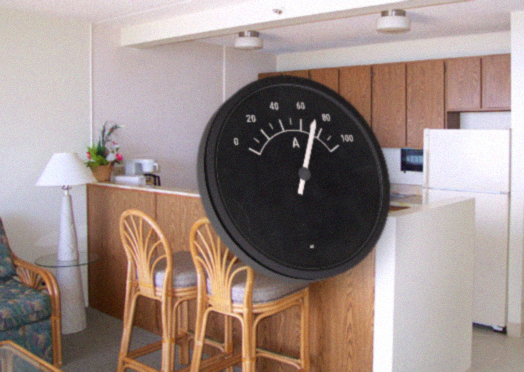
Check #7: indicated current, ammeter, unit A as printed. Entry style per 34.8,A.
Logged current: 70,A
